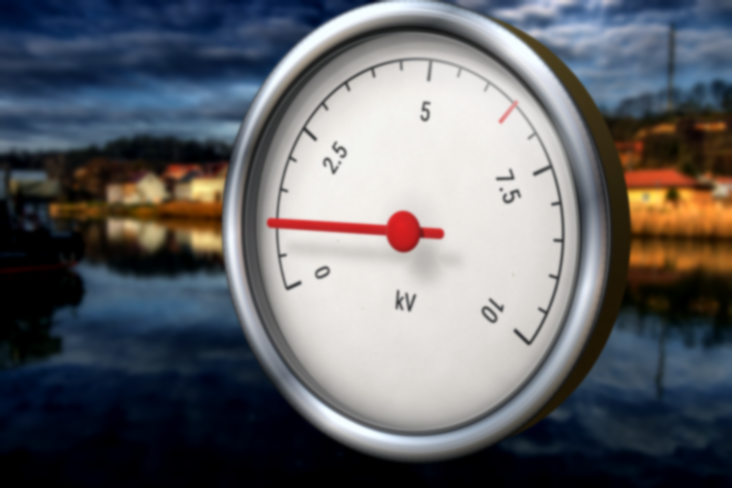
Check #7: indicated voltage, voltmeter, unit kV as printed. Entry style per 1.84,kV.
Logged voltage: 1,kV
